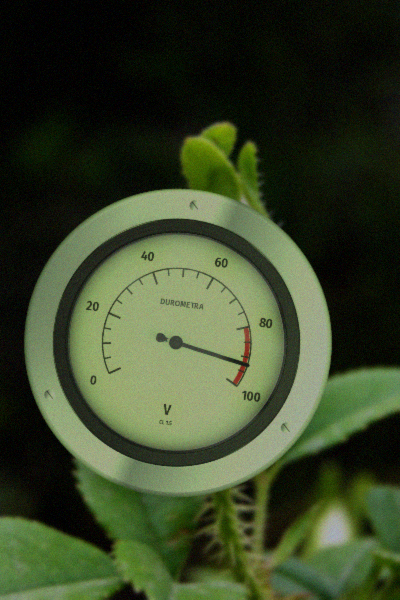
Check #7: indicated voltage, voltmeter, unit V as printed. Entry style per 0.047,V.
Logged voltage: 92.5,V
